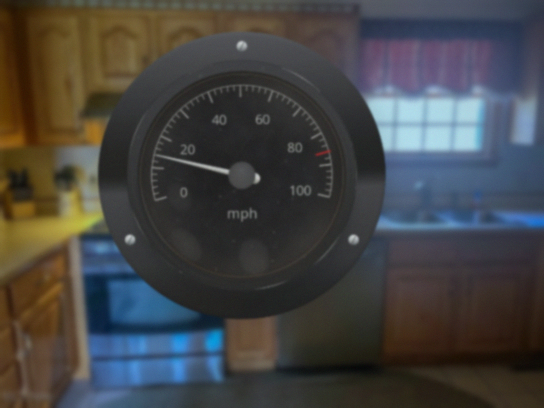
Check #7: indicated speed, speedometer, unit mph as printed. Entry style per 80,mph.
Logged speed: 14,mph
